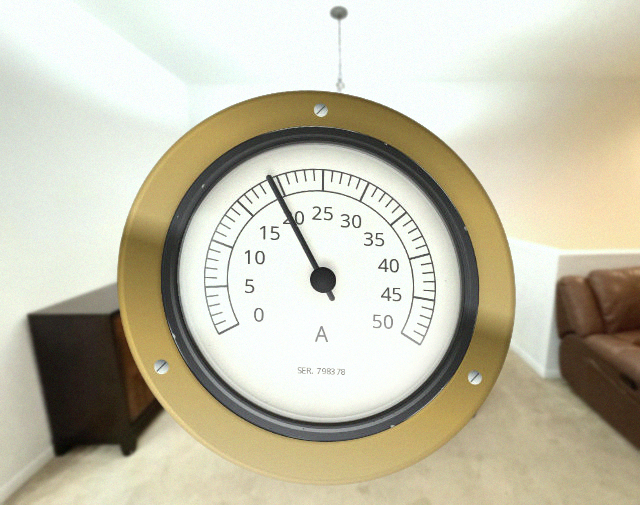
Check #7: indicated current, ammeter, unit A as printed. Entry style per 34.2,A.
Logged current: 19,A
